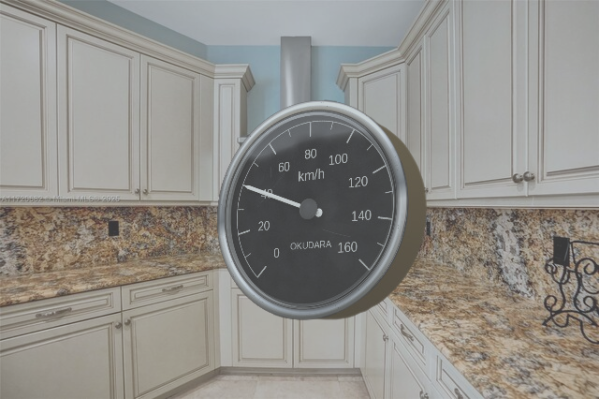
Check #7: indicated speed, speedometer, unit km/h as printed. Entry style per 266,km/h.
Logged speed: 40,km/h
